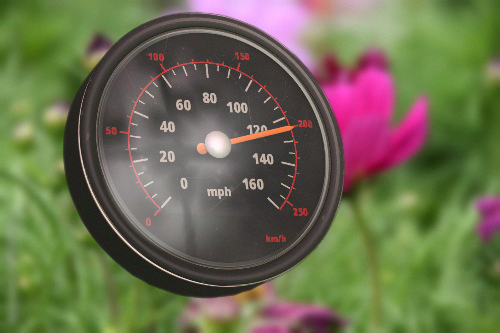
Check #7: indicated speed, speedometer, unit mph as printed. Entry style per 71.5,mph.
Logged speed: 125,mph
